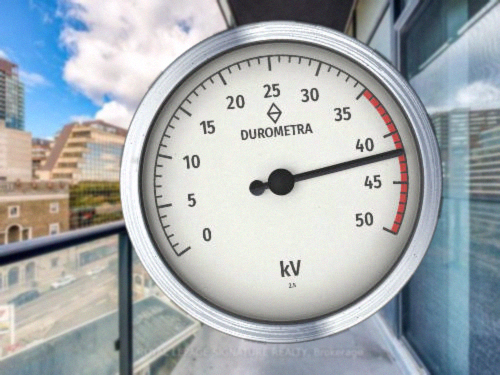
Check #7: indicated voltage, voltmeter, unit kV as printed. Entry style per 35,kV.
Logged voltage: 42,kV
